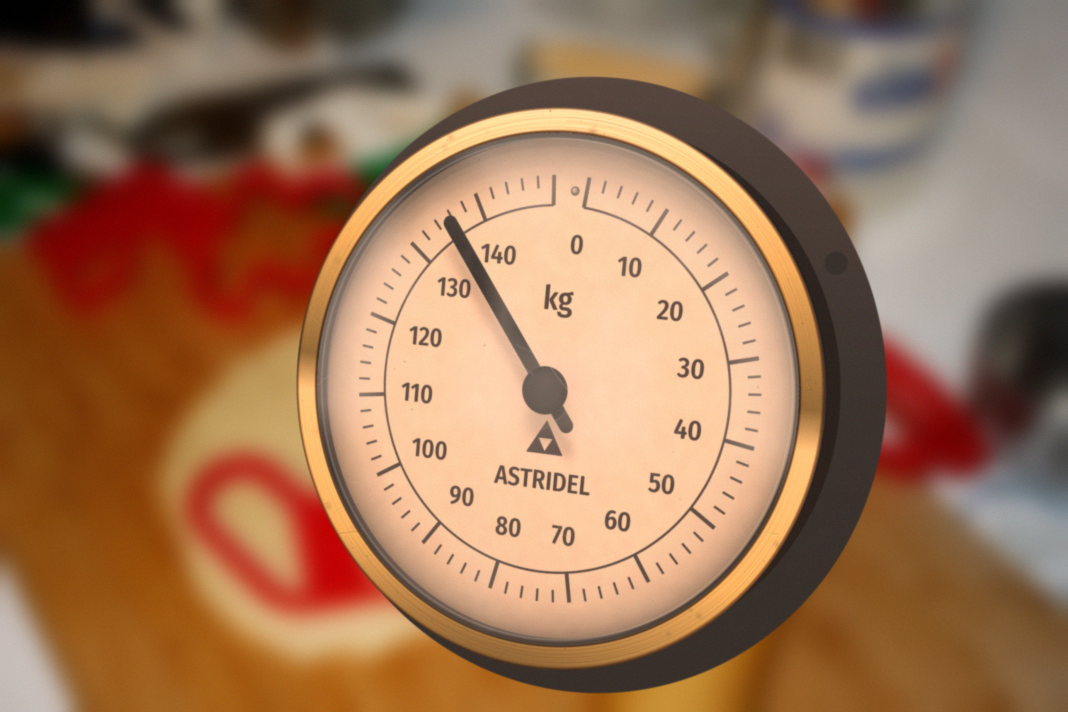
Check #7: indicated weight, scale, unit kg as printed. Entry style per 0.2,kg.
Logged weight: 136,kg
